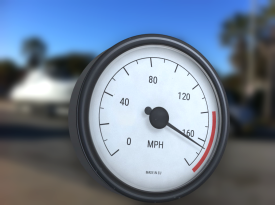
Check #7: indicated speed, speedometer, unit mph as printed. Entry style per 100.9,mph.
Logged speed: 165,mph
